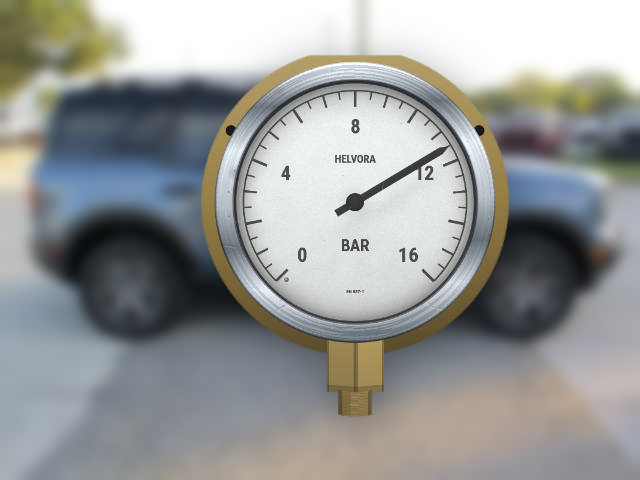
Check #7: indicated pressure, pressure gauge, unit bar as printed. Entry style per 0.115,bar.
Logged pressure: 11.5,bar
